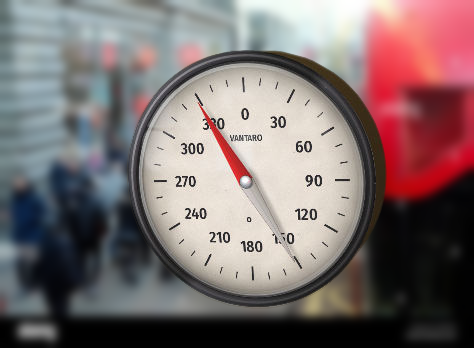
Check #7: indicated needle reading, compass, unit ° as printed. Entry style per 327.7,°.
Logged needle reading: 330,°
